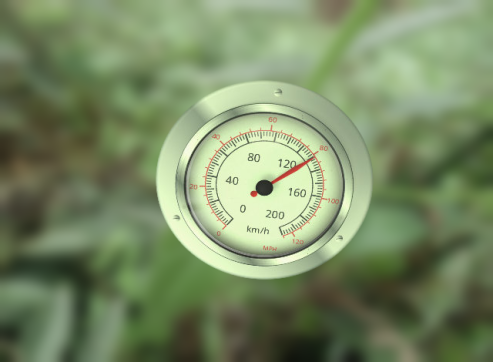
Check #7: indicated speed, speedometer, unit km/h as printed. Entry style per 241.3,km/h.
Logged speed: 130,km/h
